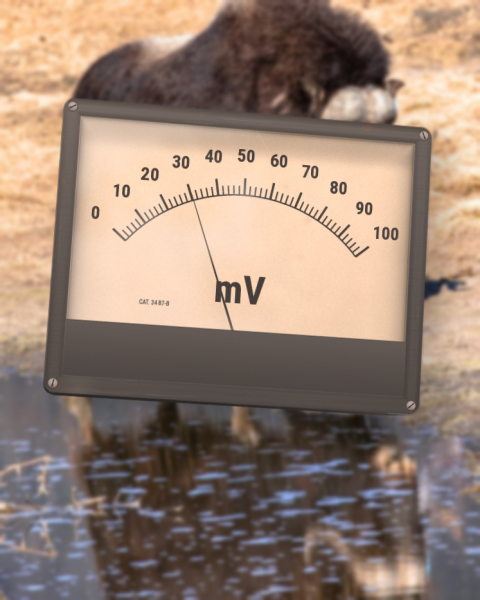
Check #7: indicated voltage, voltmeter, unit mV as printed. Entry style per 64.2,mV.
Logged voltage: 30,mV
